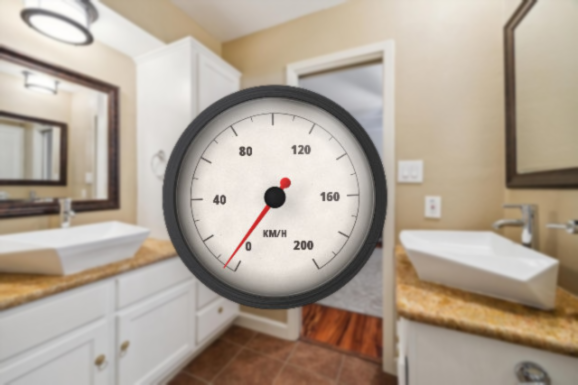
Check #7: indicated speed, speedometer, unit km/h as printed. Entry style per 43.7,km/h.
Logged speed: 5,km/h
